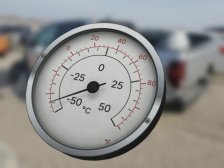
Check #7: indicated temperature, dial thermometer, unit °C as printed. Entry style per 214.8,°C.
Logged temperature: -45,°C
